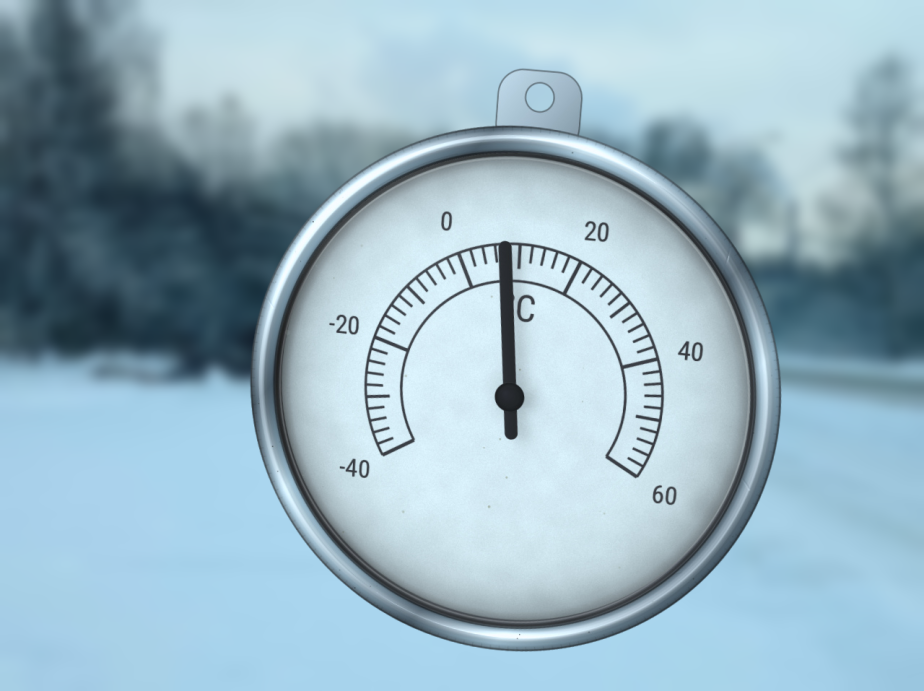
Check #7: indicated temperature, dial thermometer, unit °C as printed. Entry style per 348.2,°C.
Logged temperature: 8,°C
